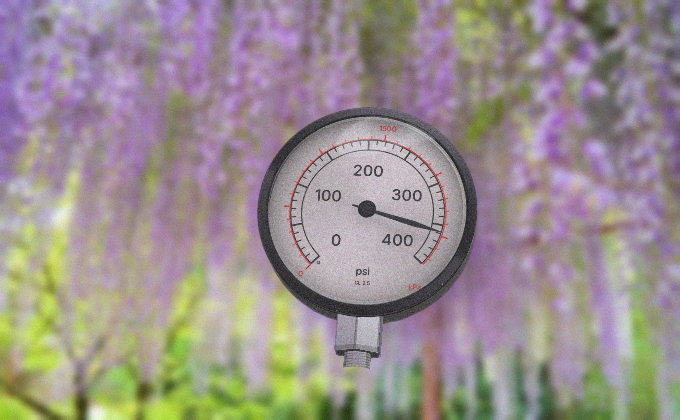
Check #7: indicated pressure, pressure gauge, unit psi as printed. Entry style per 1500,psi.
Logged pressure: 360,psi
